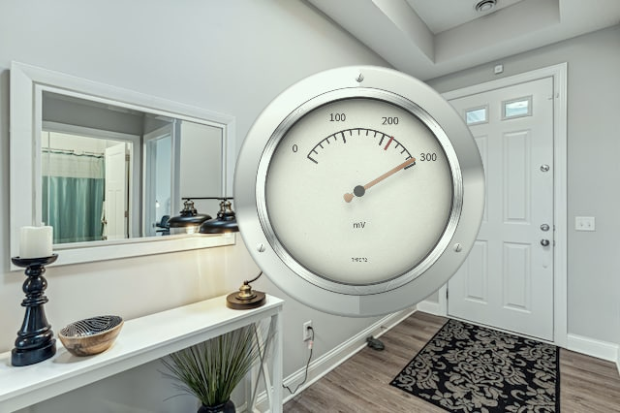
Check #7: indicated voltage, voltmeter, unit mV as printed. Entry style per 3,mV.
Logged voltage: 290,mV
